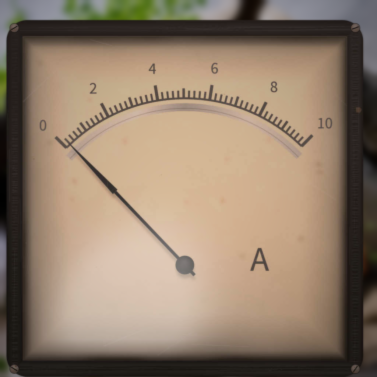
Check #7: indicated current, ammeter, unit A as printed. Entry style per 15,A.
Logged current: 0.2,A
